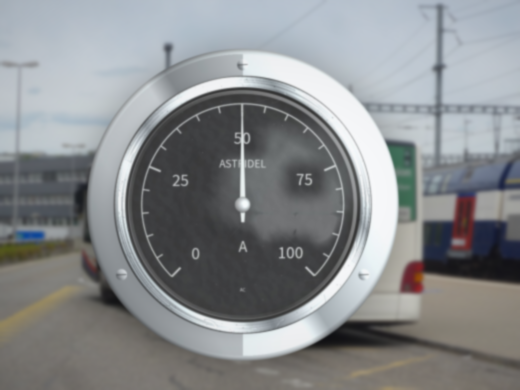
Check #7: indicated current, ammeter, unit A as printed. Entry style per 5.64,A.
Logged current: 50,A
